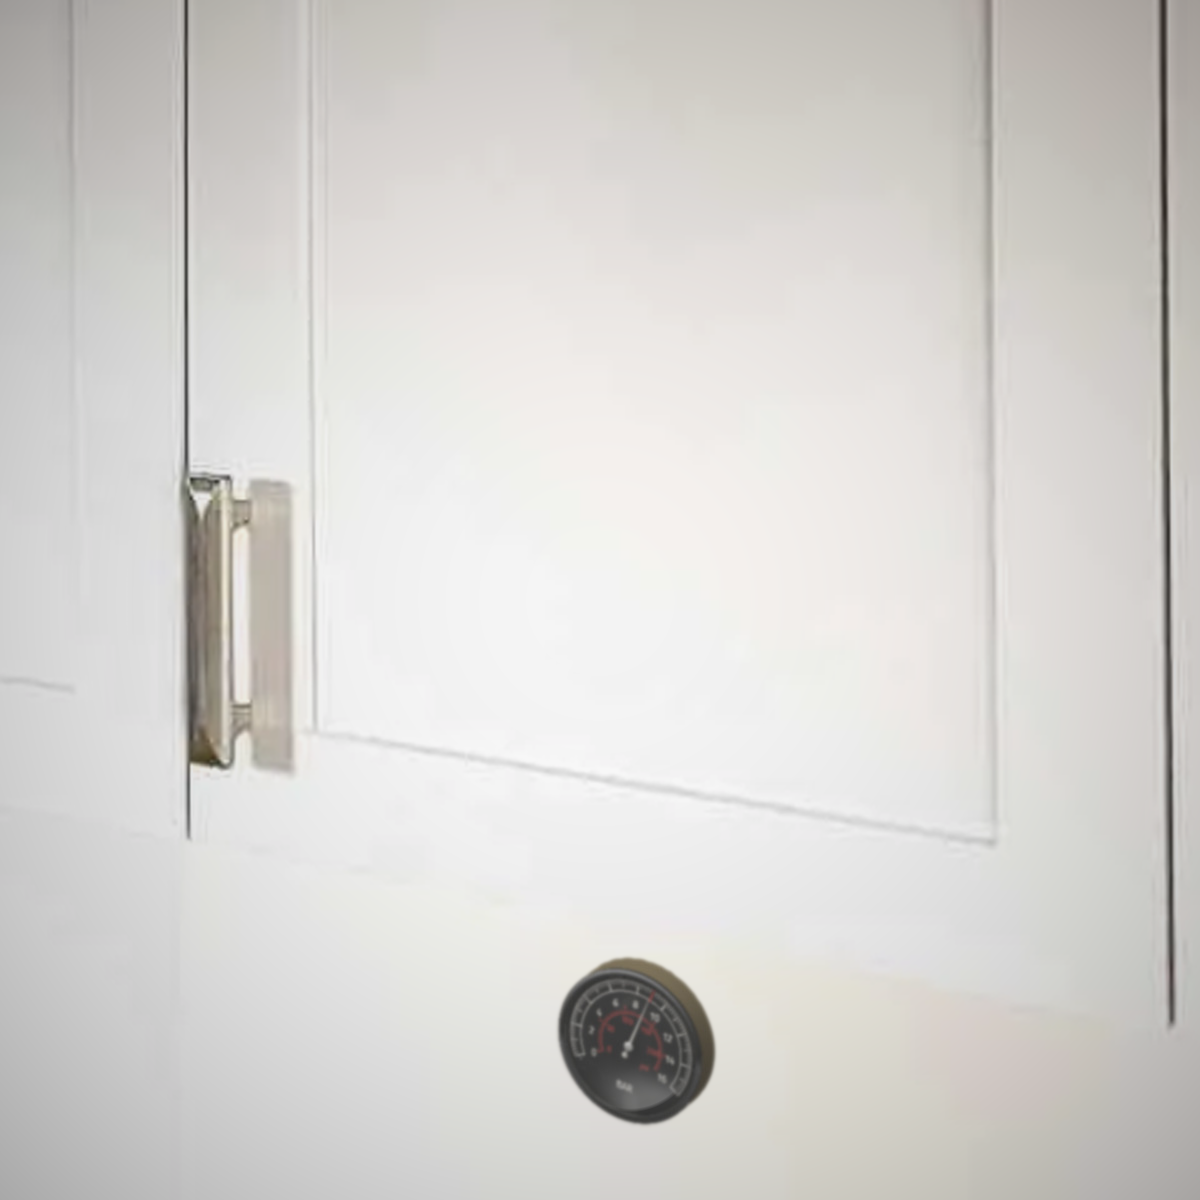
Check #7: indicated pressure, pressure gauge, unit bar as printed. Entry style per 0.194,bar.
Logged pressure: 9,bar
